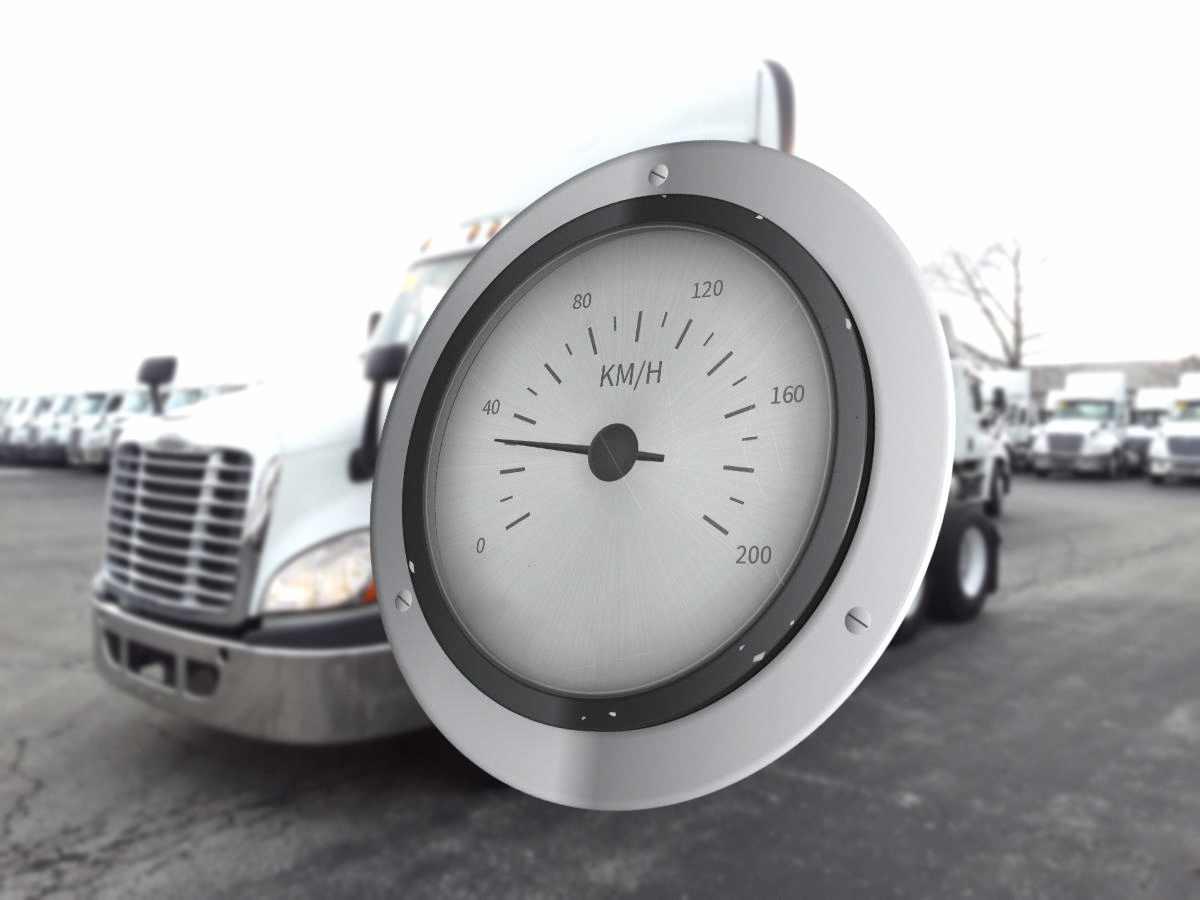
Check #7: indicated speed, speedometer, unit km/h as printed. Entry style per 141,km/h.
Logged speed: 30,km/h
